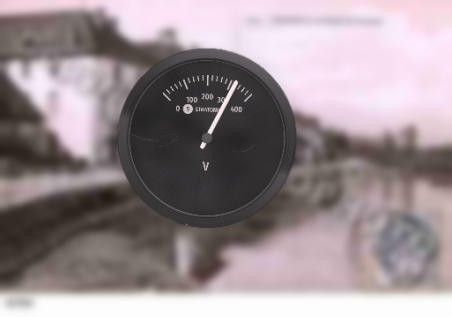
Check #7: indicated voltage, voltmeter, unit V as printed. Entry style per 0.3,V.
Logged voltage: 320,V
